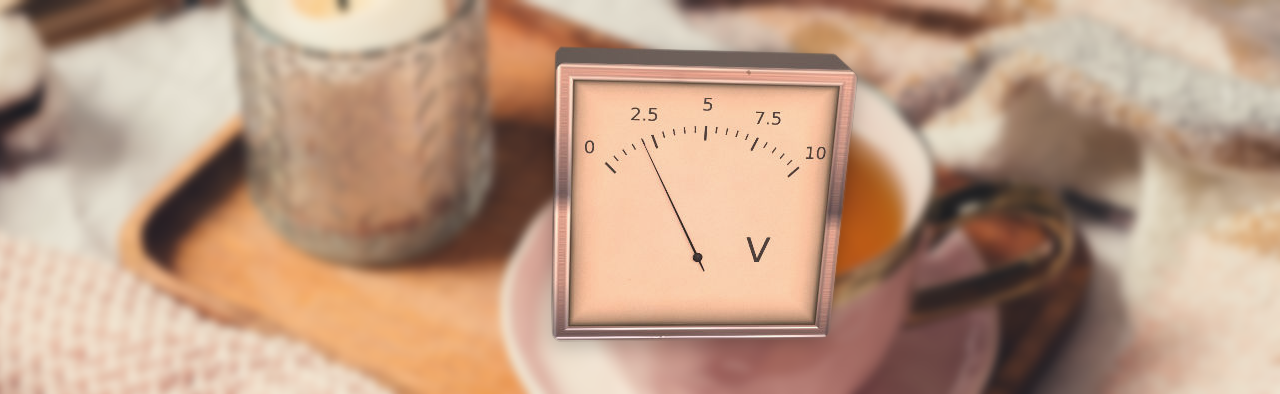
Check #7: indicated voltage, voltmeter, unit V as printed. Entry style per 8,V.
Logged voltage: 2,V
